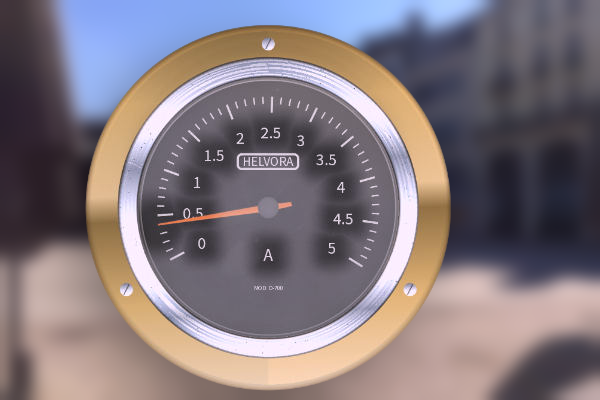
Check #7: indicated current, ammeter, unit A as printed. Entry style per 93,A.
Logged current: 0.4,A
